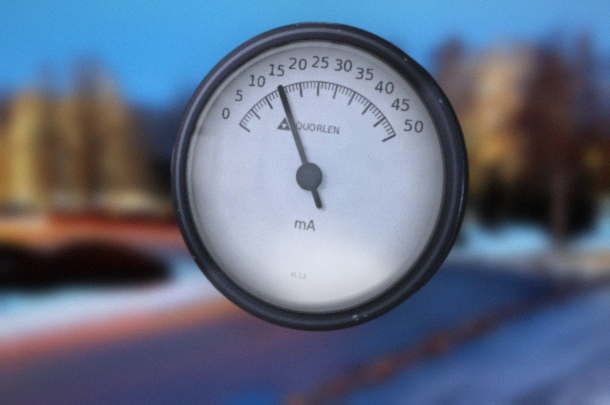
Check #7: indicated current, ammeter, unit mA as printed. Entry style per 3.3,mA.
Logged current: 15,mA
